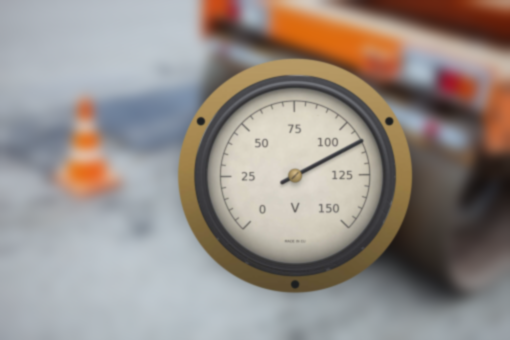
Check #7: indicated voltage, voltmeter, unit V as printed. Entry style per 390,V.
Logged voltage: 110,V
